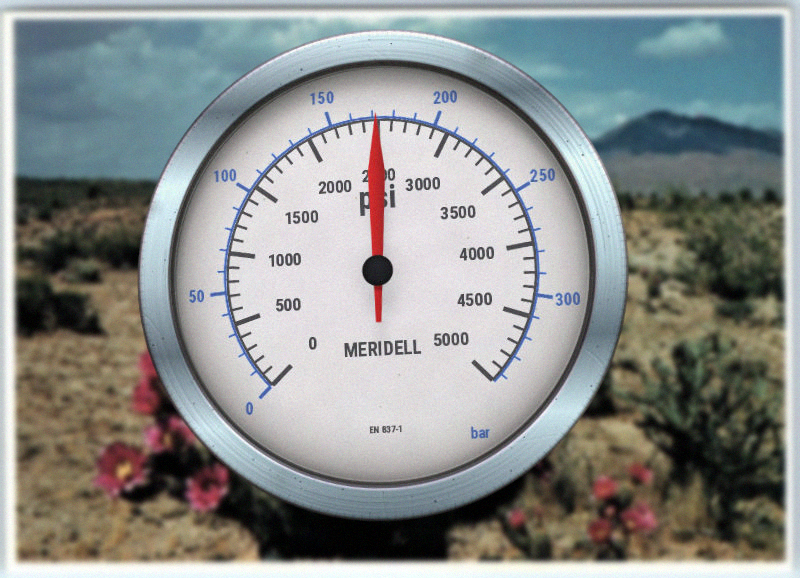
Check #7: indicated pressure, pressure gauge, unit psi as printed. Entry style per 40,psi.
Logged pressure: 2500,psi
